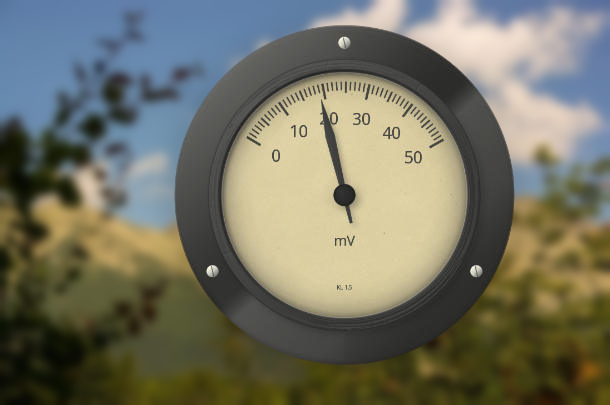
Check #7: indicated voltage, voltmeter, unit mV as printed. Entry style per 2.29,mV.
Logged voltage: 19,mV
